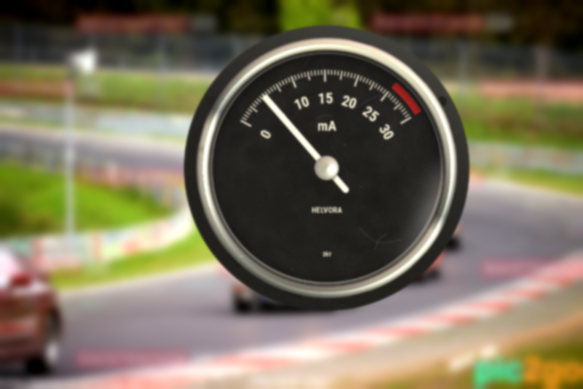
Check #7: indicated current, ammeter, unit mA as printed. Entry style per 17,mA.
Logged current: 5,mA
